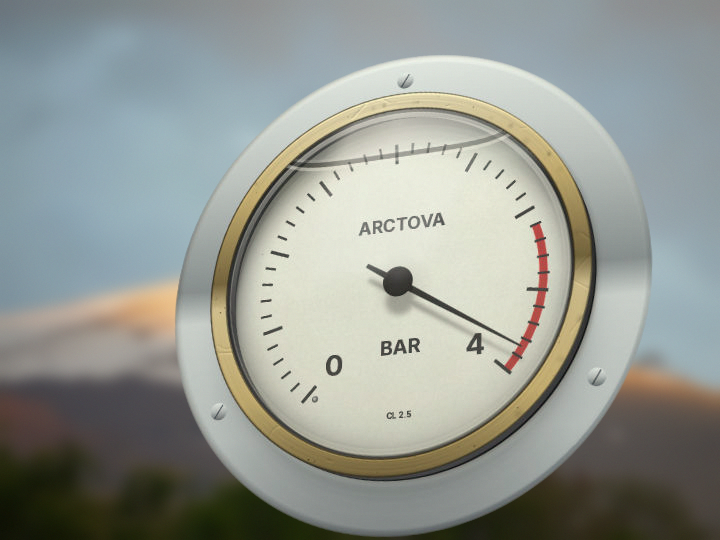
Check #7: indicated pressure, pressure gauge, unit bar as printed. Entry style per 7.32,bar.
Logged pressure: 3.85,bar
